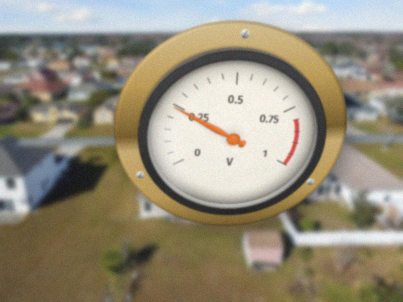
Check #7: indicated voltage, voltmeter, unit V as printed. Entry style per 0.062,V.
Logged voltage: 0.25,V
